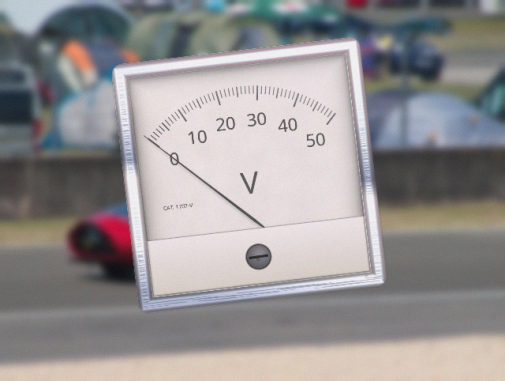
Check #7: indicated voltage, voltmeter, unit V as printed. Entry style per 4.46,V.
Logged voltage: 0,V
